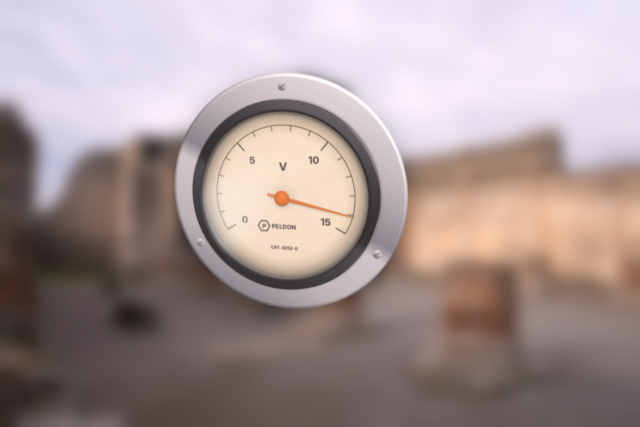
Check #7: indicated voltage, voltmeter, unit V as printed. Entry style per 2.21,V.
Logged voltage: 14,V
